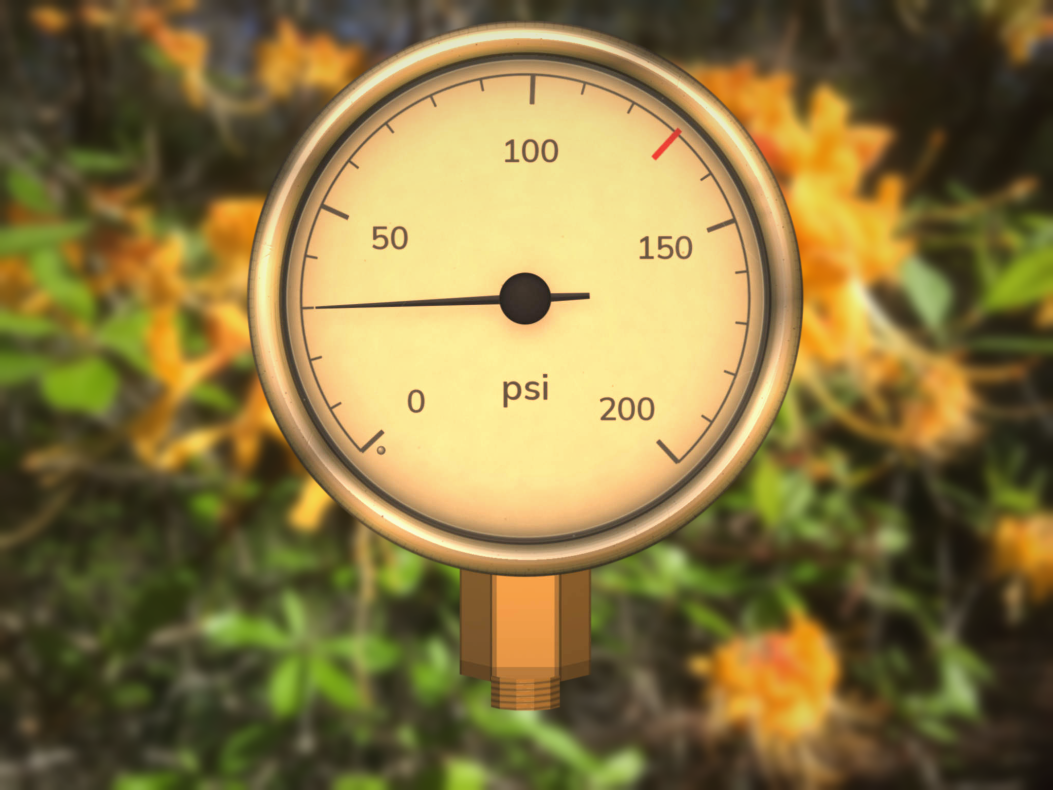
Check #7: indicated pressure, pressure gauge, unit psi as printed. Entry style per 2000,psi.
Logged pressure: 30,psi
